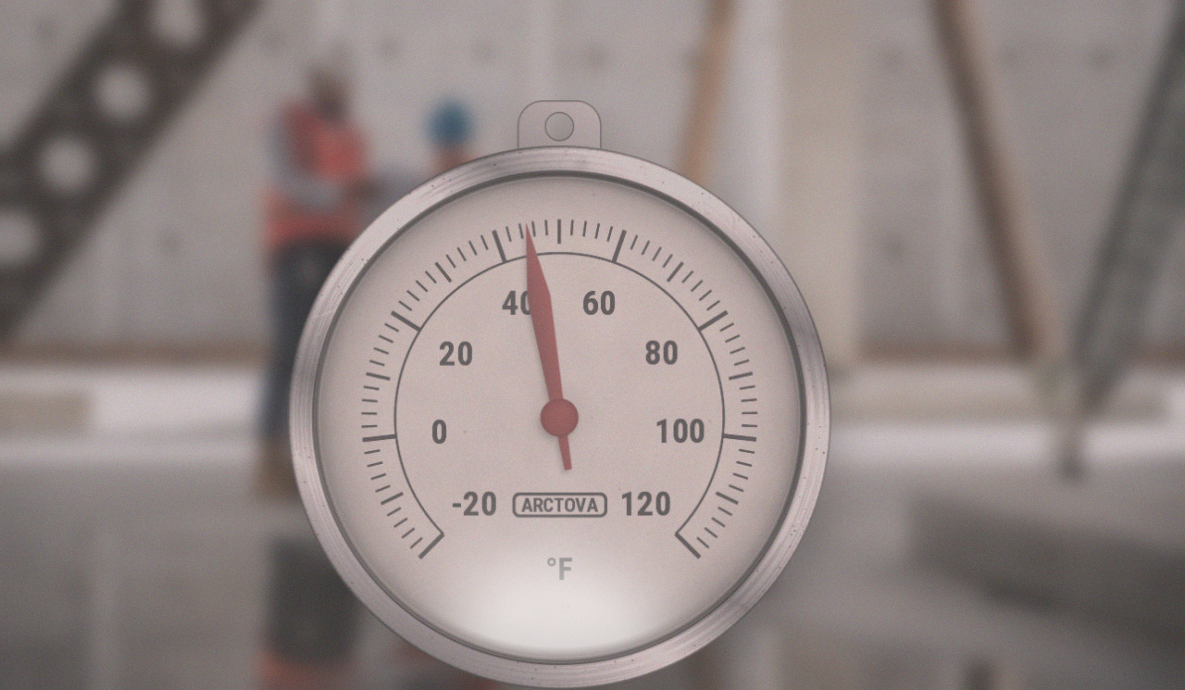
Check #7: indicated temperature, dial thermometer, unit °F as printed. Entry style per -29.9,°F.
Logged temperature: 45,°F
